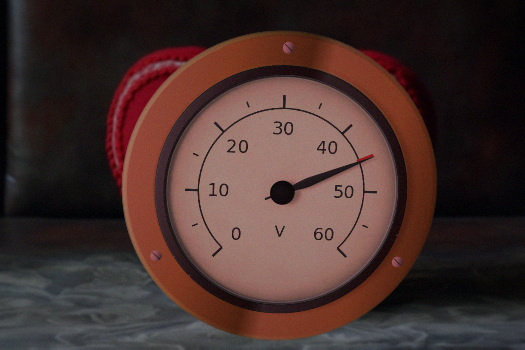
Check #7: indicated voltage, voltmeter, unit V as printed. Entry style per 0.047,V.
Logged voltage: 45,V
